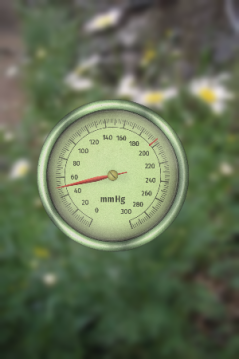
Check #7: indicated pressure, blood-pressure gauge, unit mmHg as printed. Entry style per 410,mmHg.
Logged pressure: 50,mmHg
